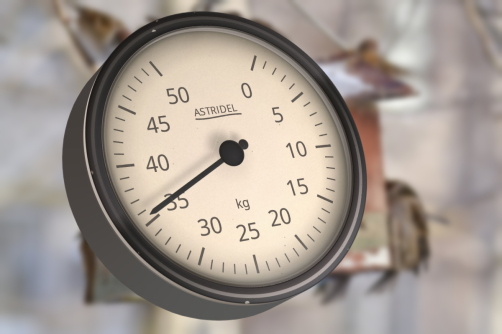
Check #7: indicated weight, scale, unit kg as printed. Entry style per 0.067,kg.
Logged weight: 35.5,kg
